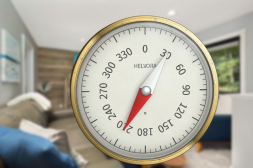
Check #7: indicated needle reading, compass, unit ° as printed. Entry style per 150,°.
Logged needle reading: 210,°
